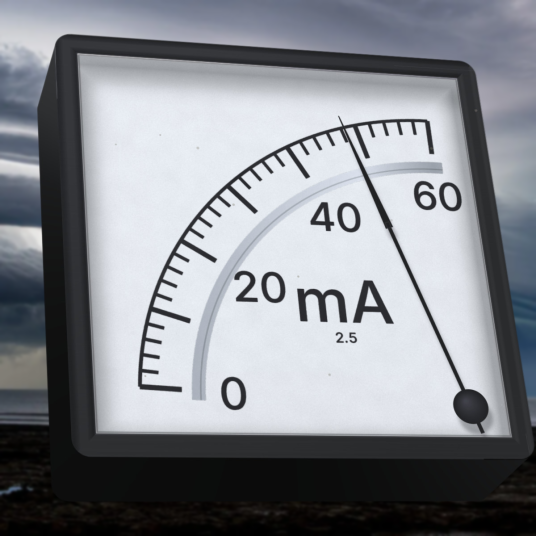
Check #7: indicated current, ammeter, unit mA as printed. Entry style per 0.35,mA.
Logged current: 48,mA
